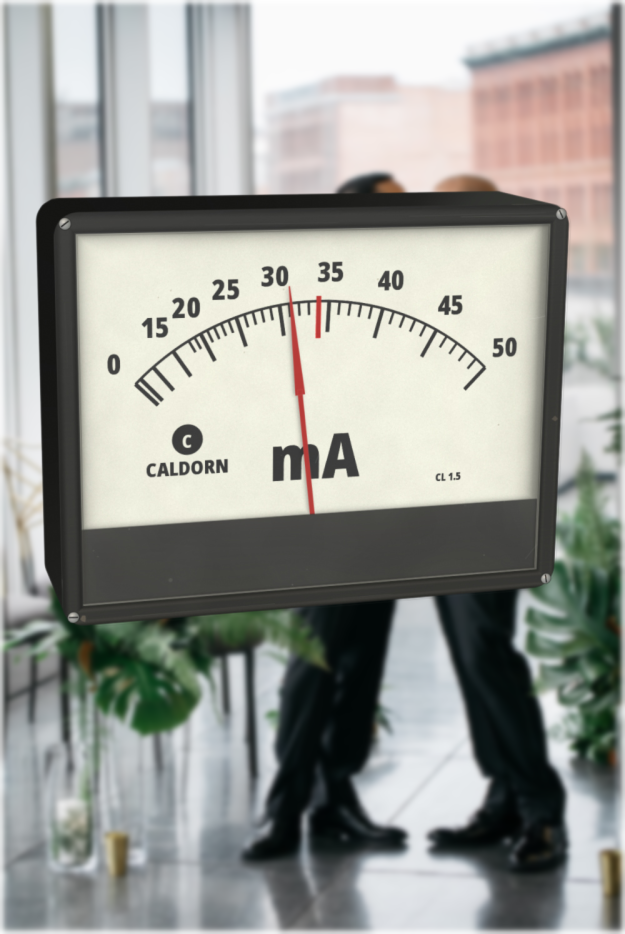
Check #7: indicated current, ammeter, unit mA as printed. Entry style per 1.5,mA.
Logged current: 31,mA
